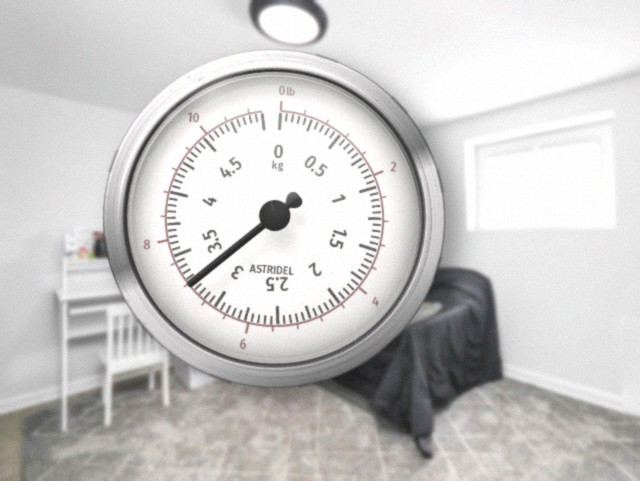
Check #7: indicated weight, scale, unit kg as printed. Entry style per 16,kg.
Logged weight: 3.25,kg
